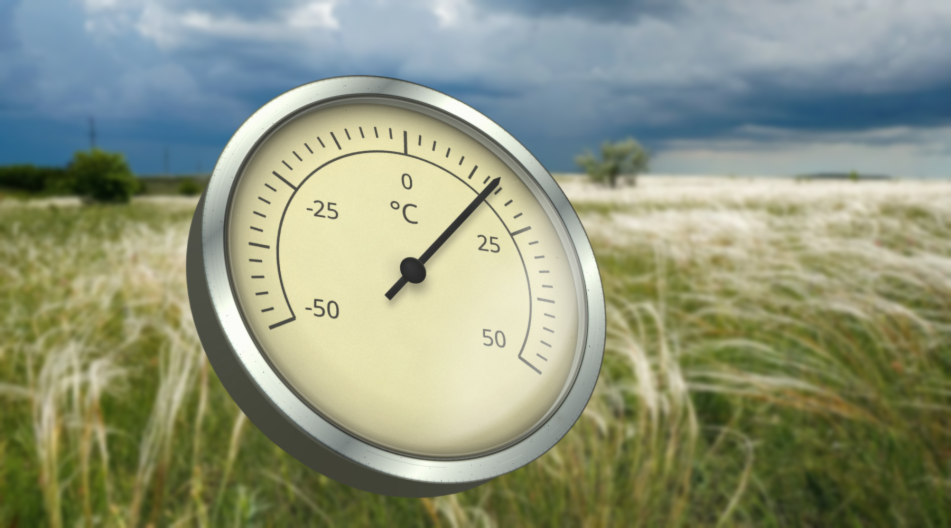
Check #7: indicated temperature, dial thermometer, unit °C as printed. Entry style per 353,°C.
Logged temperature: 16.25,°C
